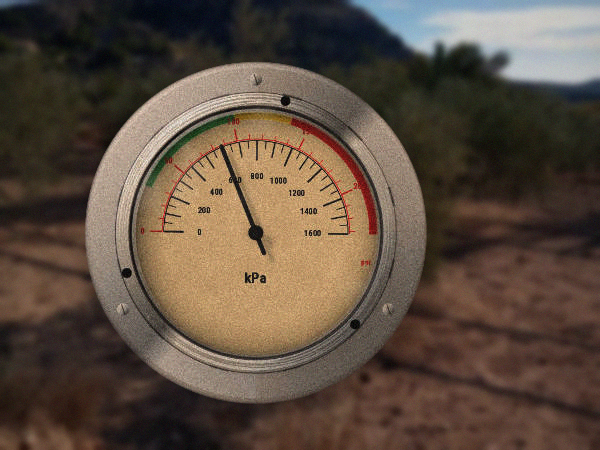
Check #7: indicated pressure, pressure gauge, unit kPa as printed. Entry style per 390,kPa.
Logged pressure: 600,kPa
